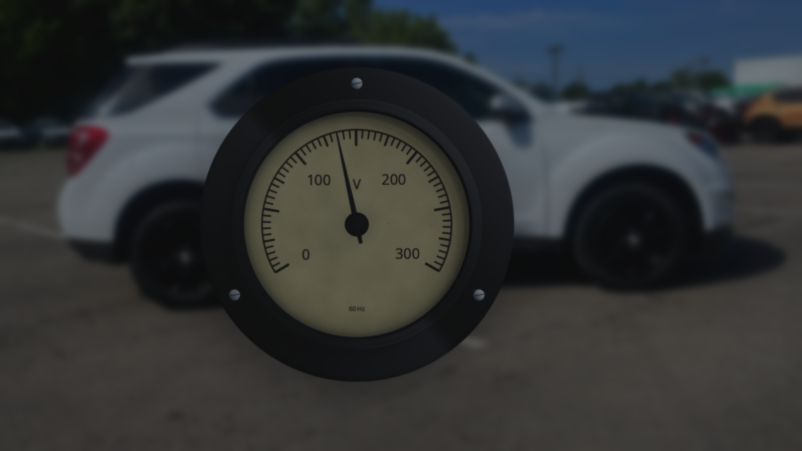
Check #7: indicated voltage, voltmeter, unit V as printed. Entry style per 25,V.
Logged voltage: 135,V
